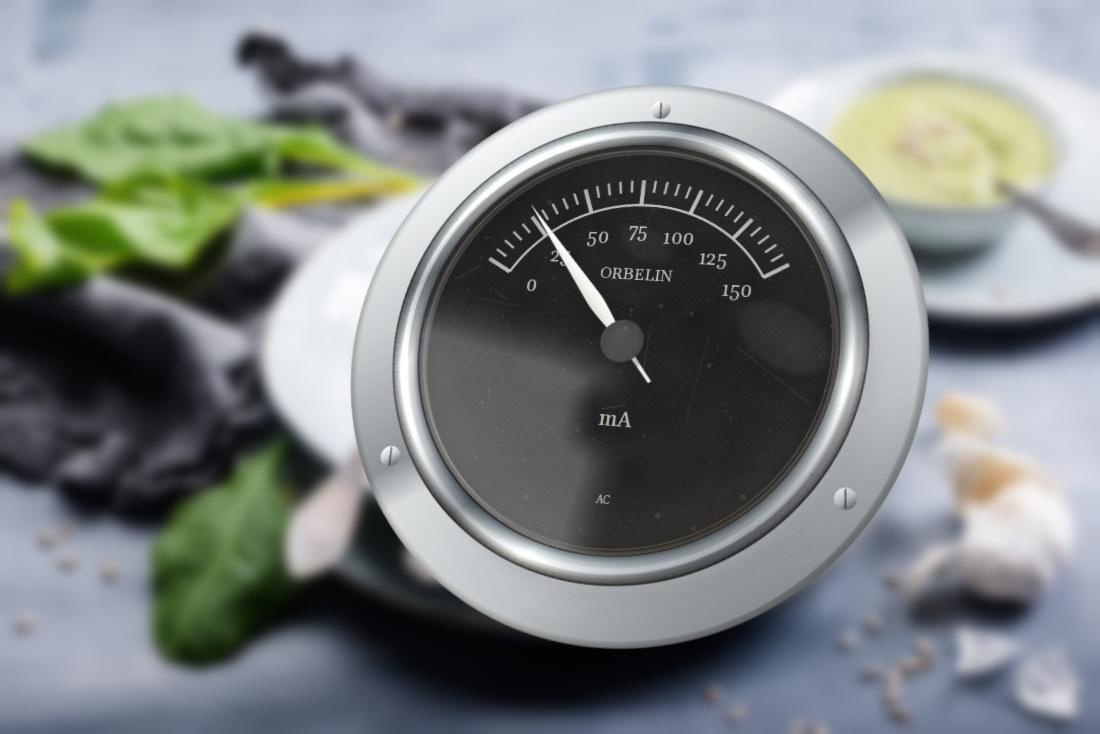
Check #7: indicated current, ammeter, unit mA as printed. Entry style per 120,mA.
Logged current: 27.5,mA
